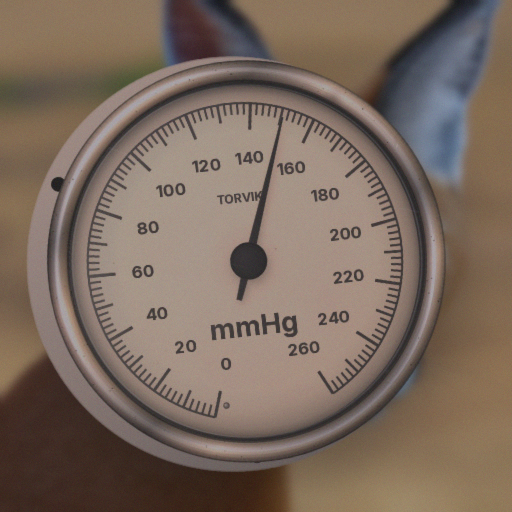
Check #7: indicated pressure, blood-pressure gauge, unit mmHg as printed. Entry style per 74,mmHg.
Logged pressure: 150,mmHg
